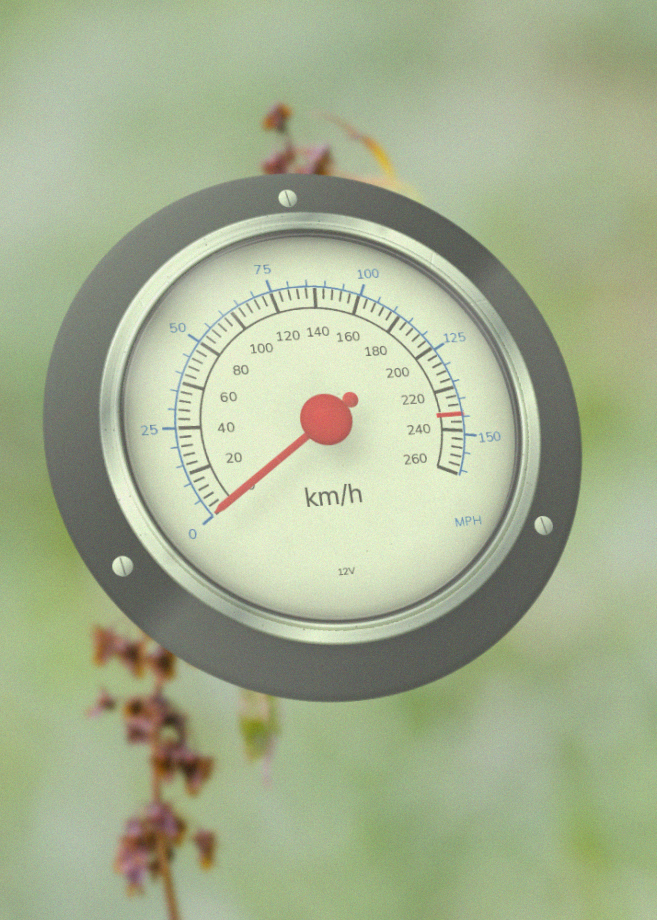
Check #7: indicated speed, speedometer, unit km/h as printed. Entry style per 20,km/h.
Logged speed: 0,km/h
